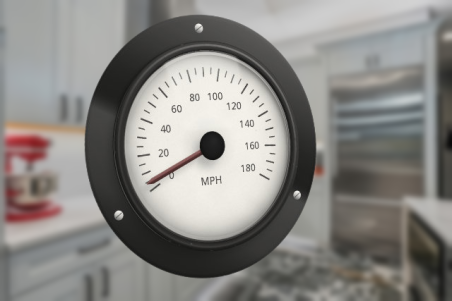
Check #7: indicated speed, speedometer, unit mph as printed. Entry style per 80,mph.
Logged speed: 5,mph
